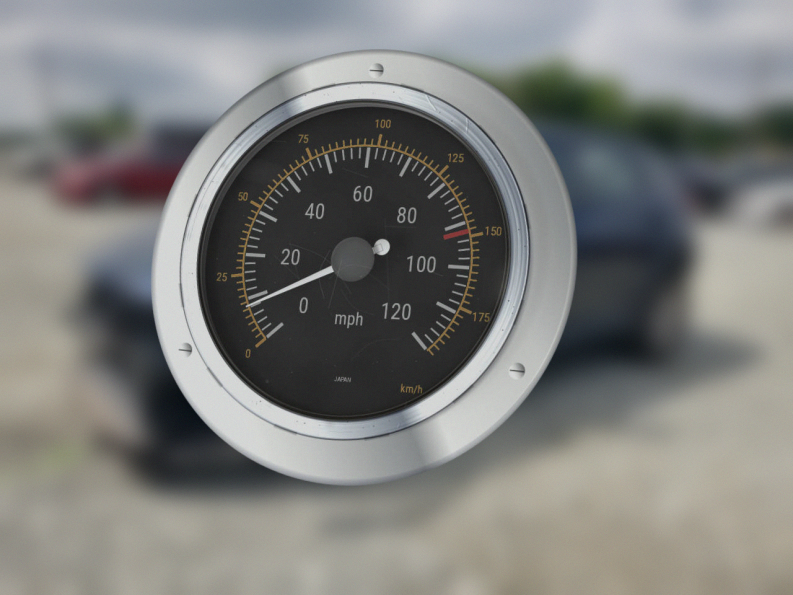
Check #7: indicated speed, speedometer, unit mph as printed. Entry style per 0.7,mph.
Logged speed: 8,mph
